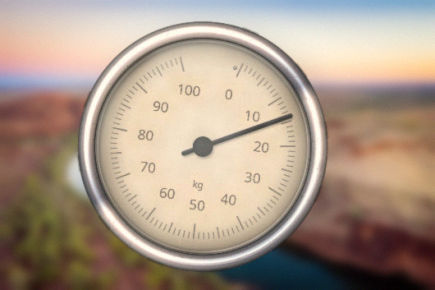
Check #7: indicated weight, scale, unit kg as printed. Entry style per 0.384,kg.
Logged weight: 14,kg
